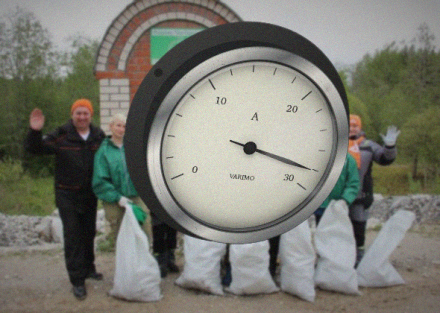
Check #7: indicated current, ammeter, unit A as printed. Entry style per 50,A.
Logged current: 28,A
